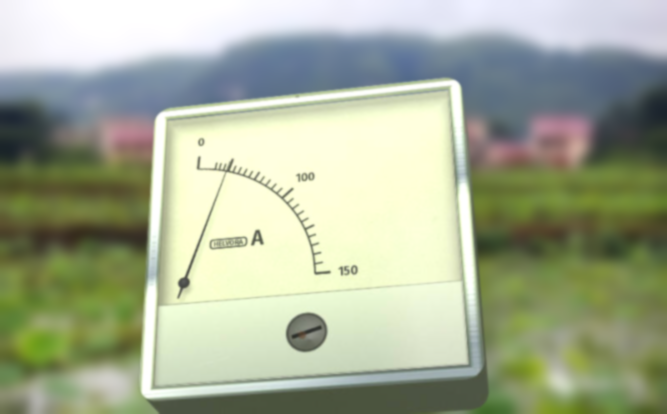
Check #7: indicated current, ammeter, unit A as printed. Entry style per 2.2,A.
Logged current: 50,A
